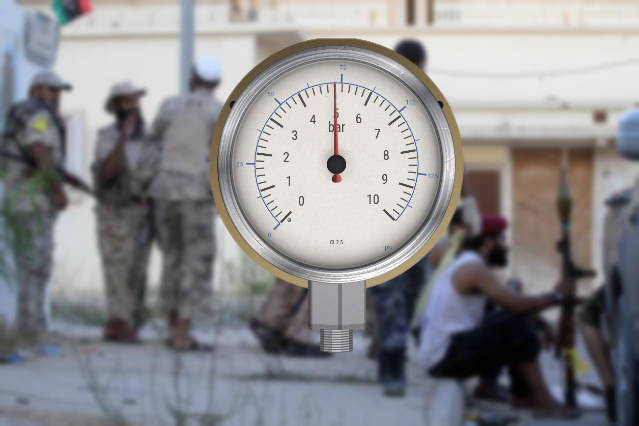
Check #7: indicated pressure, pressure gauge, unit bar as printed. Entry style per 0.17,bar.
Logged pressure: 5,bar
